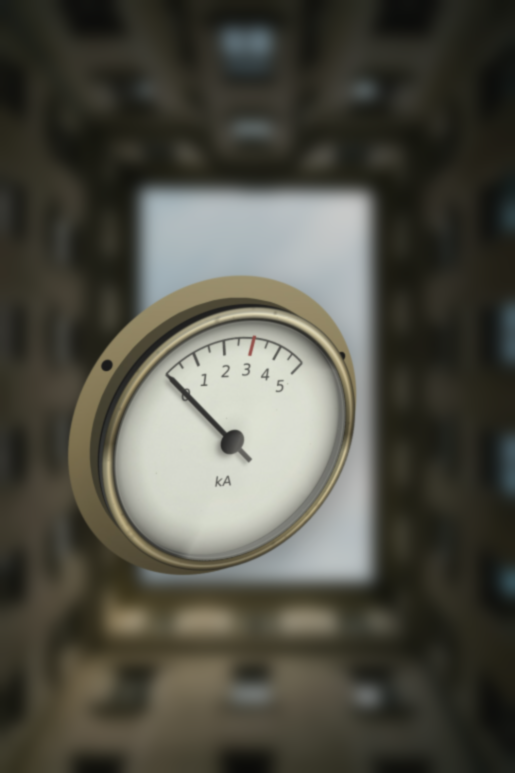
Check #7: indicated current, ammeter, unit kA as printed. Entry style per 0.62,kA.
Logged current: 0,kA
